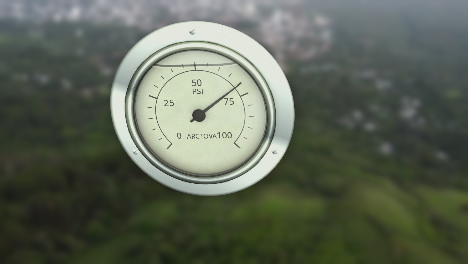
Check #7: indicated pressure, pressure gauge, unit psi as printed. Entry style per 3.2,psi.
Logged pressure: 70,psi
